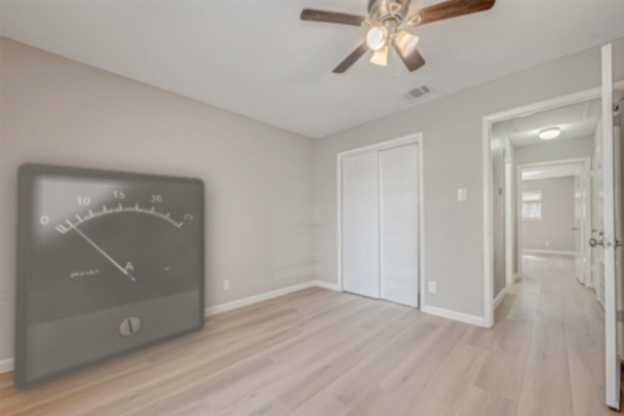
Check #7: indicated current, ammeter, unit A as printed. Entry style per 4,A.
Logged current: 5,A
